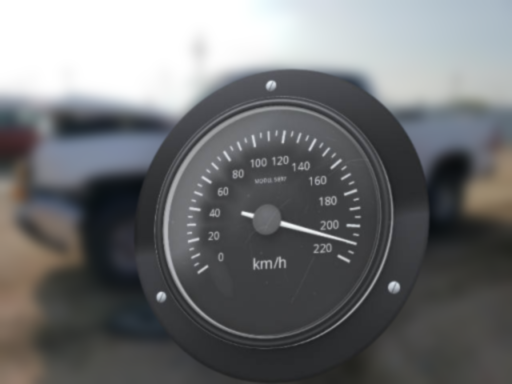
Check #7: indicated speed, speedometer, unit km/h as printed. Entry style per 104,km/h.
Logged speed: 210,km/h
